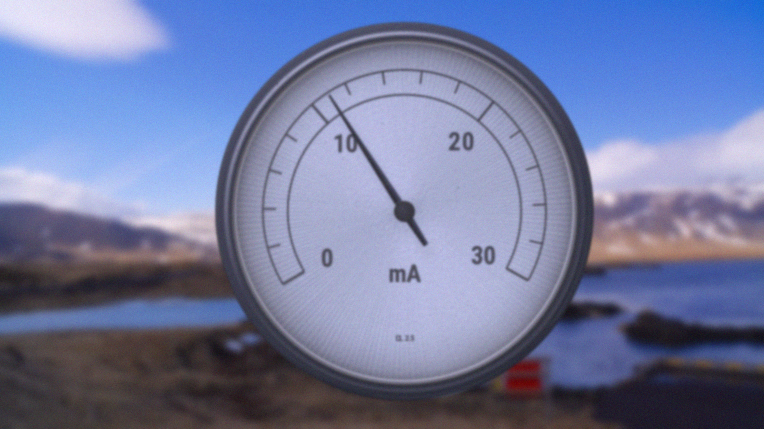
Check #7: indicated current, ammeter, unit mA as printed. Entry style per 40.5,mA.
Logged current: 11,mA
